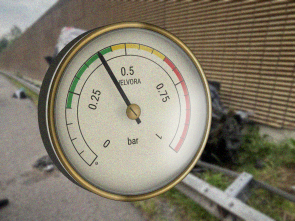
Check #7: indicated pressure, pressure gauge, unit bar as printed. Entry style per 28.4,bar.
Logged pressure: 0.4,bar
